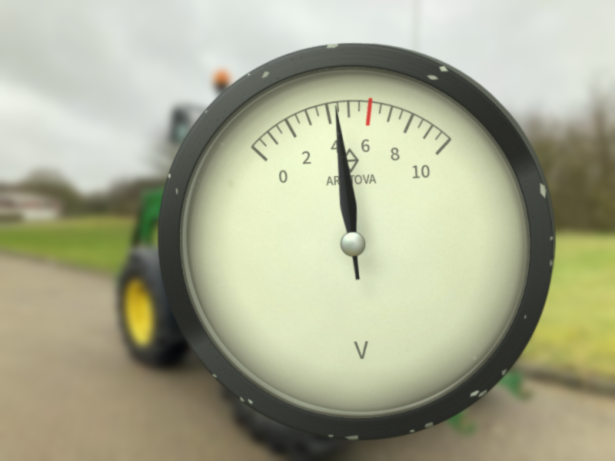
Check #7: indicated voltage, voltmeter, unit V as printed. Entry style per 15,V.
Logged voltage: 4.5,V
